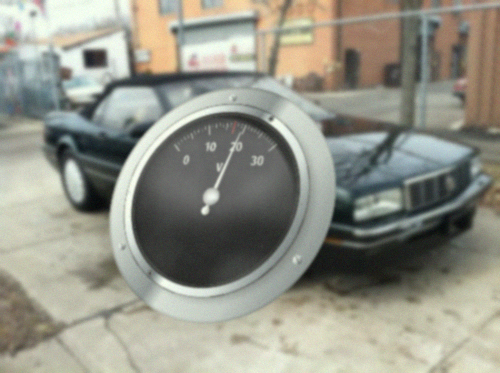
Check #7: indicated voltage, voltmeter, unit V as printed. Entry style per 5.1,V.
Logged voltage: 20,V
